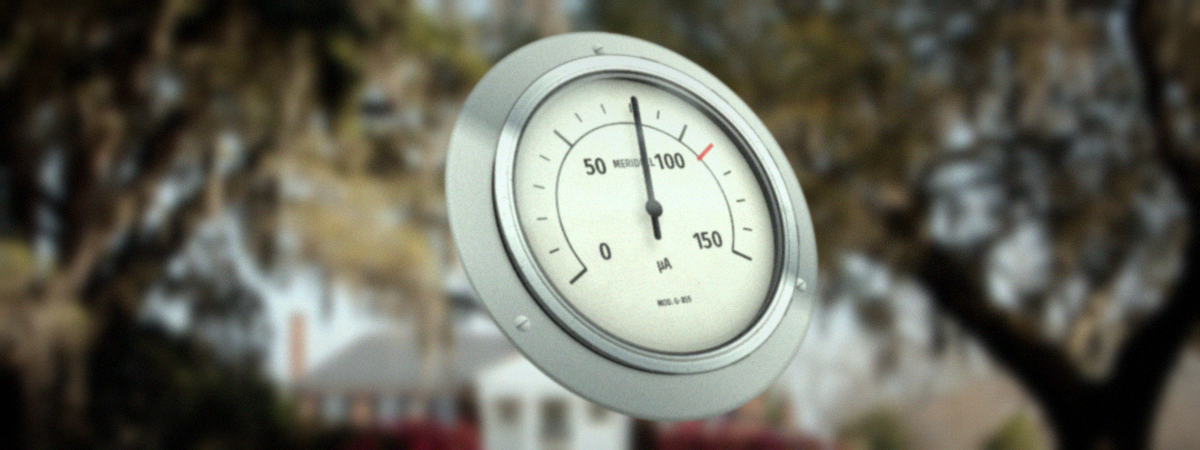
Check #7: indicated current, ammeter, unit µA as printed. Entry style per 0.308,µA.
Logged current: 80,µA
